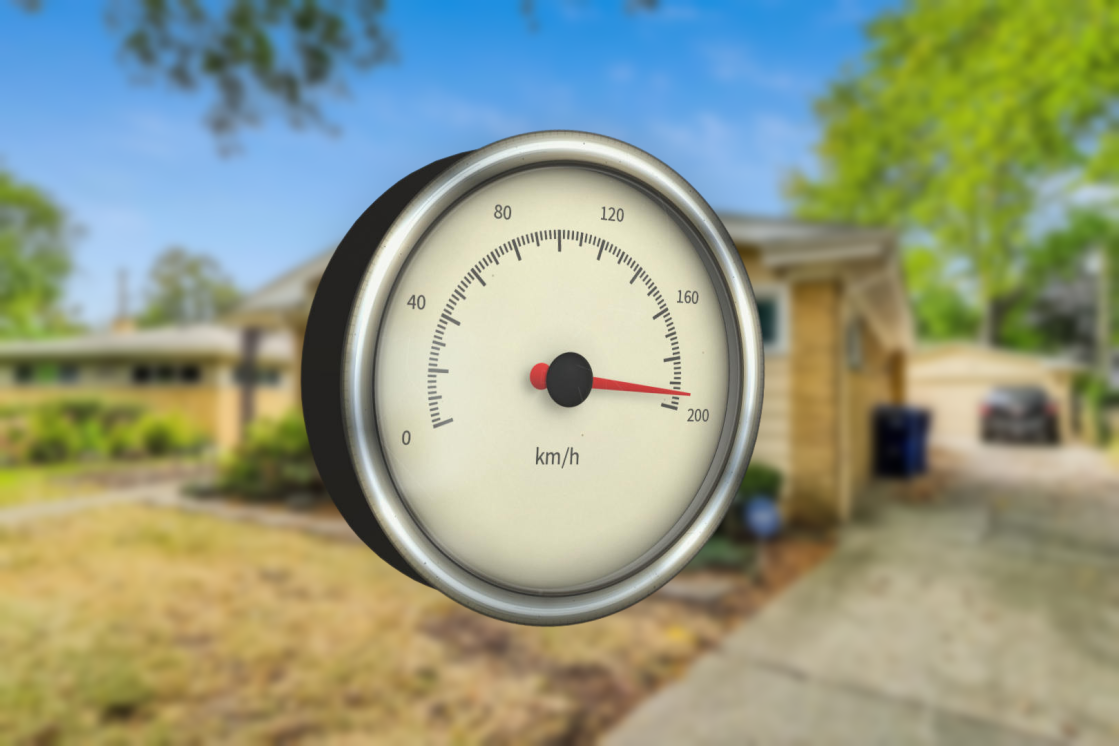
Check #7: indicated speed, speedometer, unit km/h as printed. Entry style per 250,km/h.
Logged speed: 194,km/h
